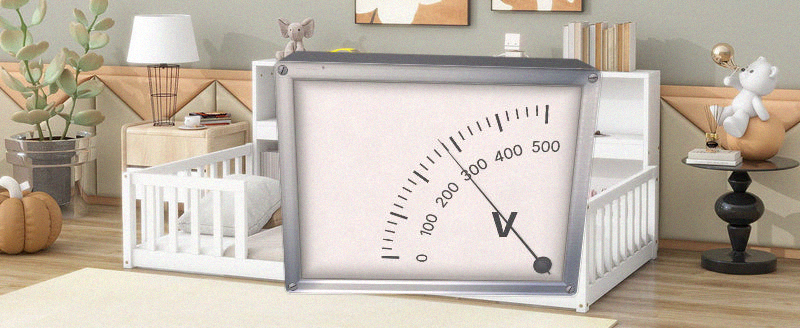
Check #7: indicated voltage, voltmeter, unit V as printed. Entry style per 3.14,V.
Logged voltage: 280,V
